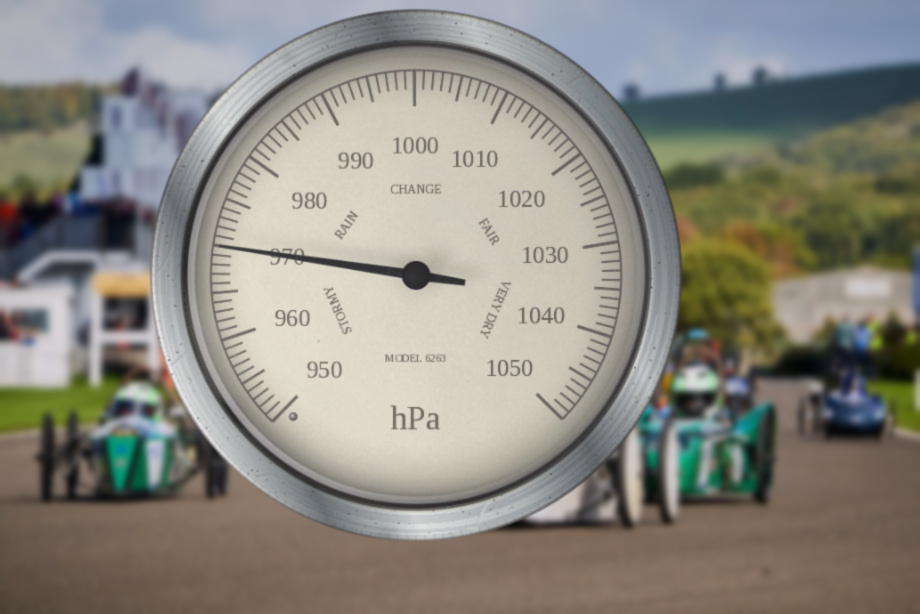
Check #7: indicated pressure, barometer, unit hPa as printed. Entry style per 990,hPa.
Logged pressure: 970,hPa
